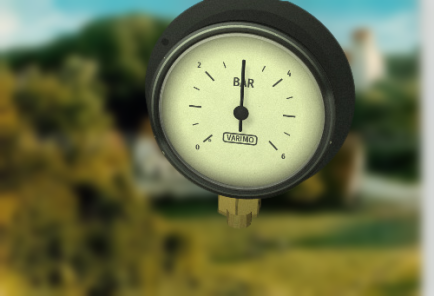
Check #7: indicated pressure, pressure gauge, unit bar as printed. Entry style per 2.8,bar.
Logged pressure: 3,bar
